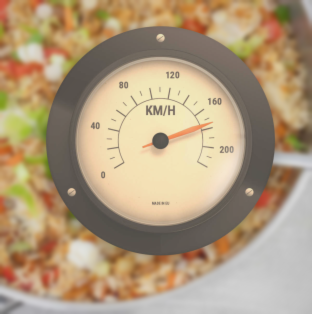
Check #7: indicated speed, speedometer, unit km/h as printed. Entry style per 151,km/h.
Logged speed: 175,km/h
